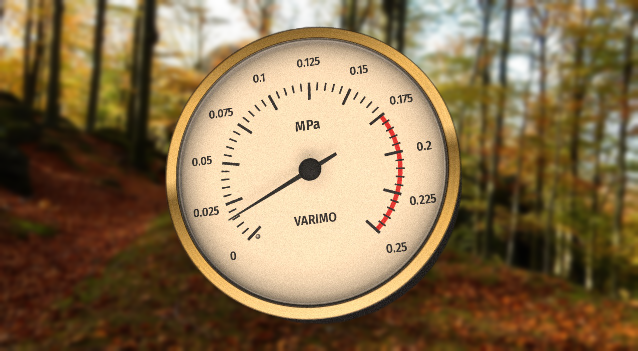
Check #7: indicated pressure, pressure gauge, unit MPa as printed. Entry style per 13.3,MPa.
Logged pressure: 0.015,MPa
